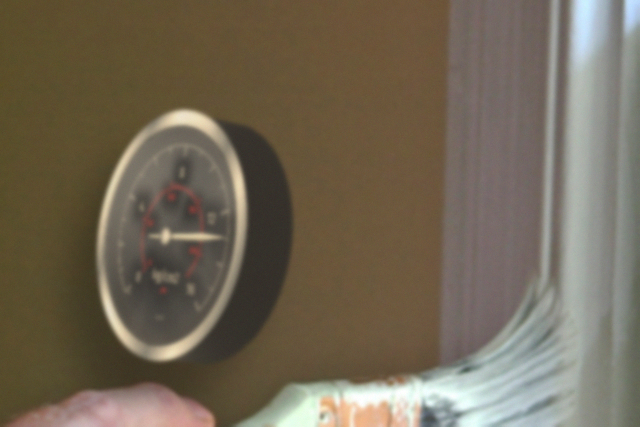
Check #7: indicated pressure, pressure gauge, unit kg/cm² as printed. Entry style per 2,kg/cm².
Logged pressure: 13,kg/cm²
